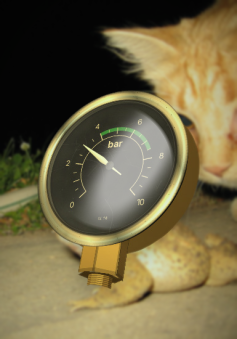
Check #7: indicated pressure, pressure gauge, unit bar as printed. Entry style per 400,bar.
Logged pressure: 3,bar
